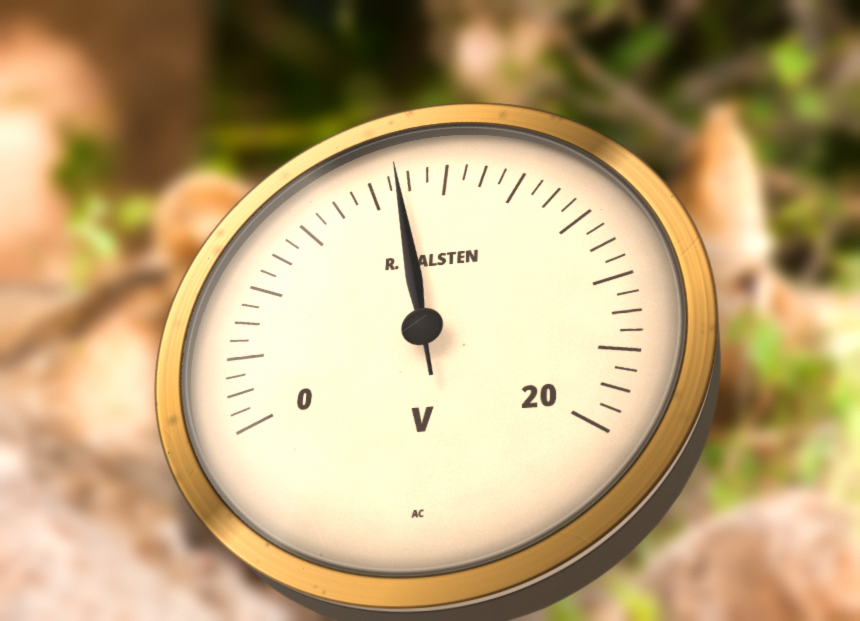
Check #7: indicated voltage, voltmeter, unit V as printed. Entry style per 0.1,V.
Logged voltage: 8.75,V
